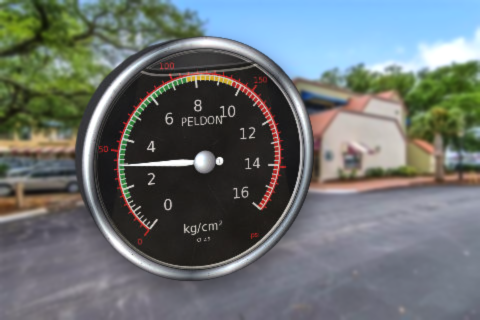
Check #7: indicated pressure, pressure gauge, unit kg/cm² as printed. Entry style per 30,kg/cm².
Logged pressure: 3,kg/cm²
